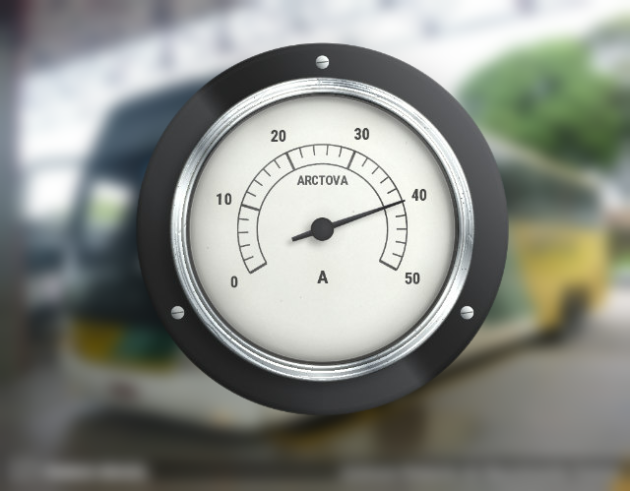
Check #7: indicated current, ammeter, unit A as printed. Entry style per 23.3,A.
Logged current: 40,A
